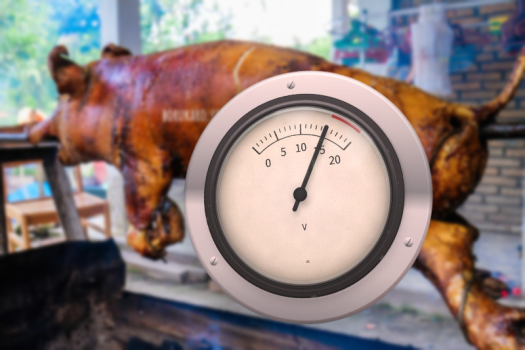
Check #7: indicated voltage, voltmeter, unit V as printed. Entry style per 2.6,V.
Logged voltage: 15,V
